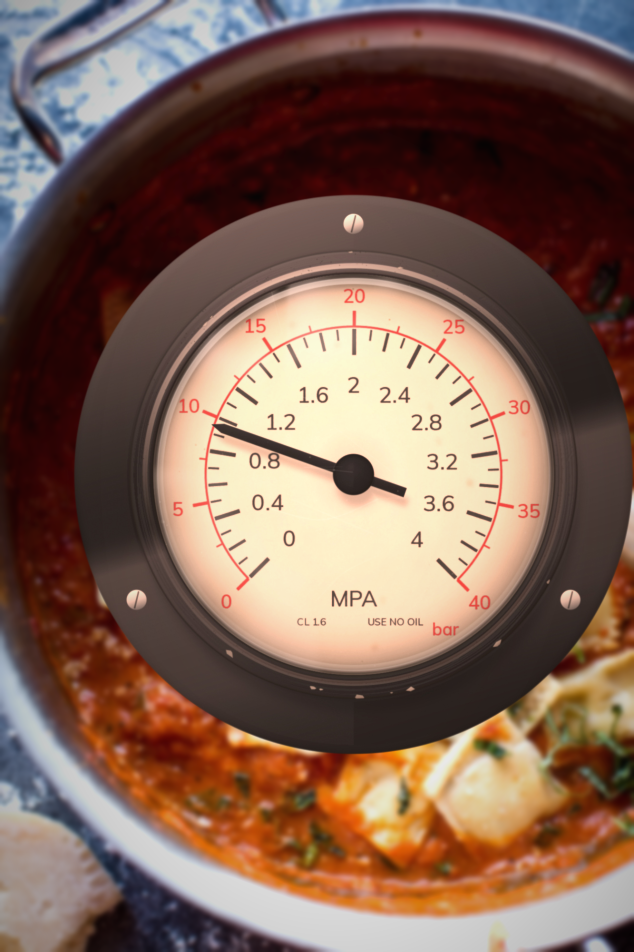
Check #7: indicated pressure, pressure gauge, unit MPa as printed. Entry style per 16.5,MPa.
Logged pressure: 0.95,MPa
